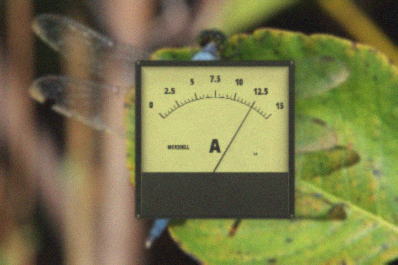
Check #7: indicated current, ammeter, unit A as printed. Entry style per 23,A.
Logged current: 12.5,A
